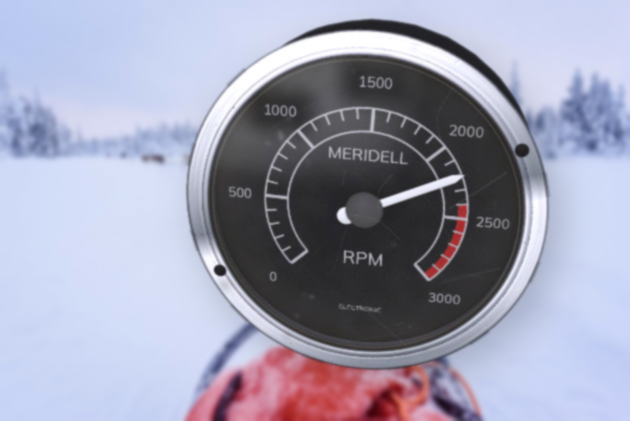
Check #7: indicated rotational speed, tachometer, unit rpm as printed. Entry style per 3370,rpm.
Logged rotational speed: 2200,rpm
